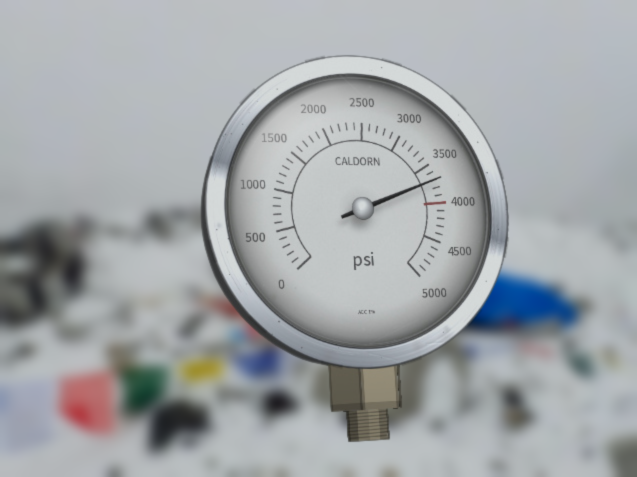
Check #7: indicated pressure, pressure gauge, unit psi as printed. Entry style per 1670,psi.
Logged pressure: 3700,psi
